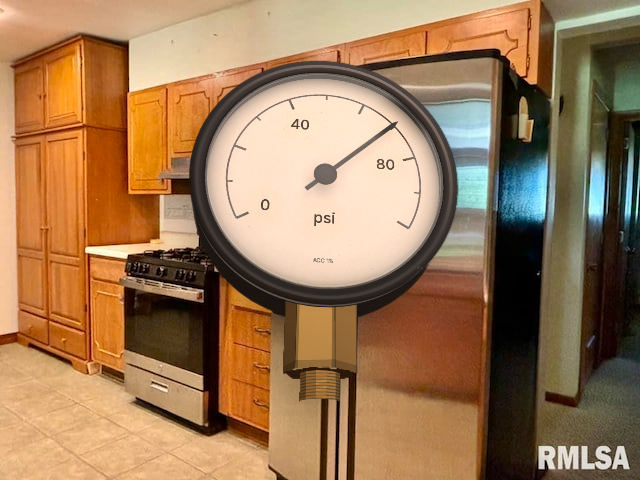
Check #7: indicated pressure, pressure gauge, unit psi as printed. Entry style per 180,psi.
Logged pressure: 70,psi
